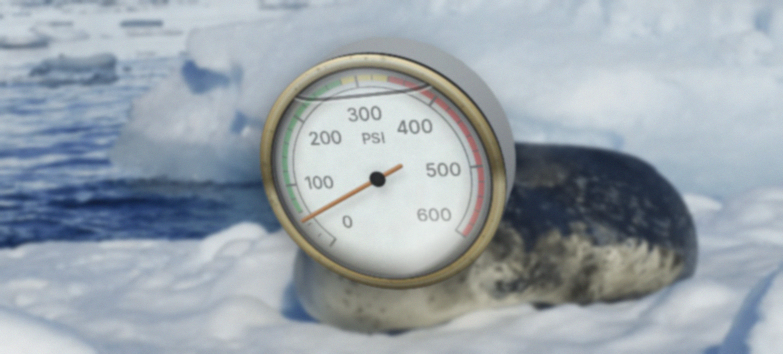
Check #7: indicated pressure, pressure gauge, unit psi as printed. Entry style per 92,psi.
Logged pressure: 50,psi
